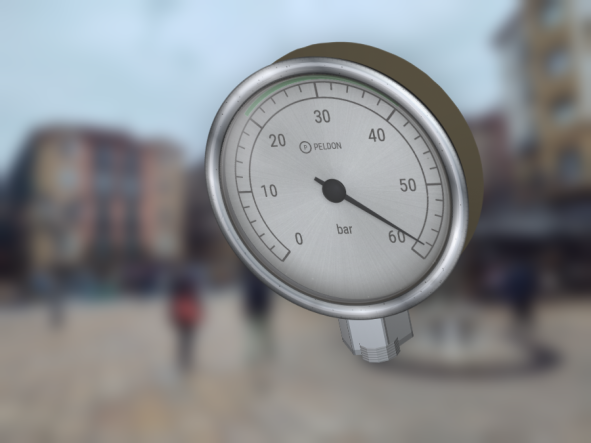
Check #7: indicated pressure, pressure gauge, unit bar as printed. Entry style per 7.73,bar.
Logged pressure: 58,bar
